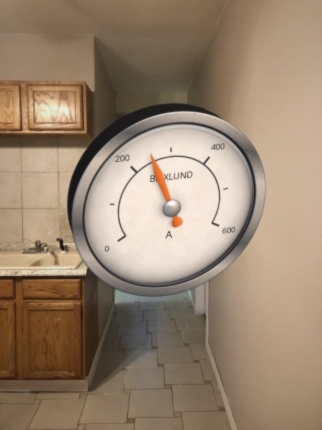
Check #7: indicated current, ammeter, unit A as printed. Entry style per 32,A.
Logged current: 250,A
